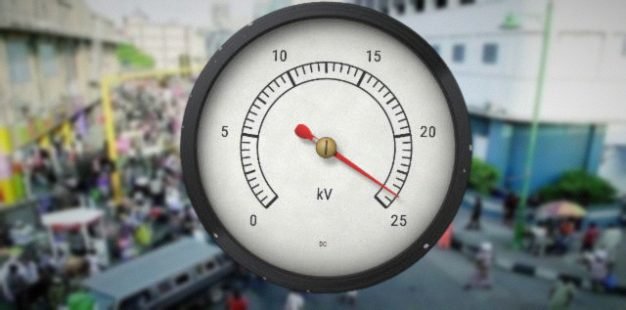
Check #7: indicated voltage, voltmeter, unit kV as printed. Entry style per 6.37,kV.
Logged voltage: 24,kV
